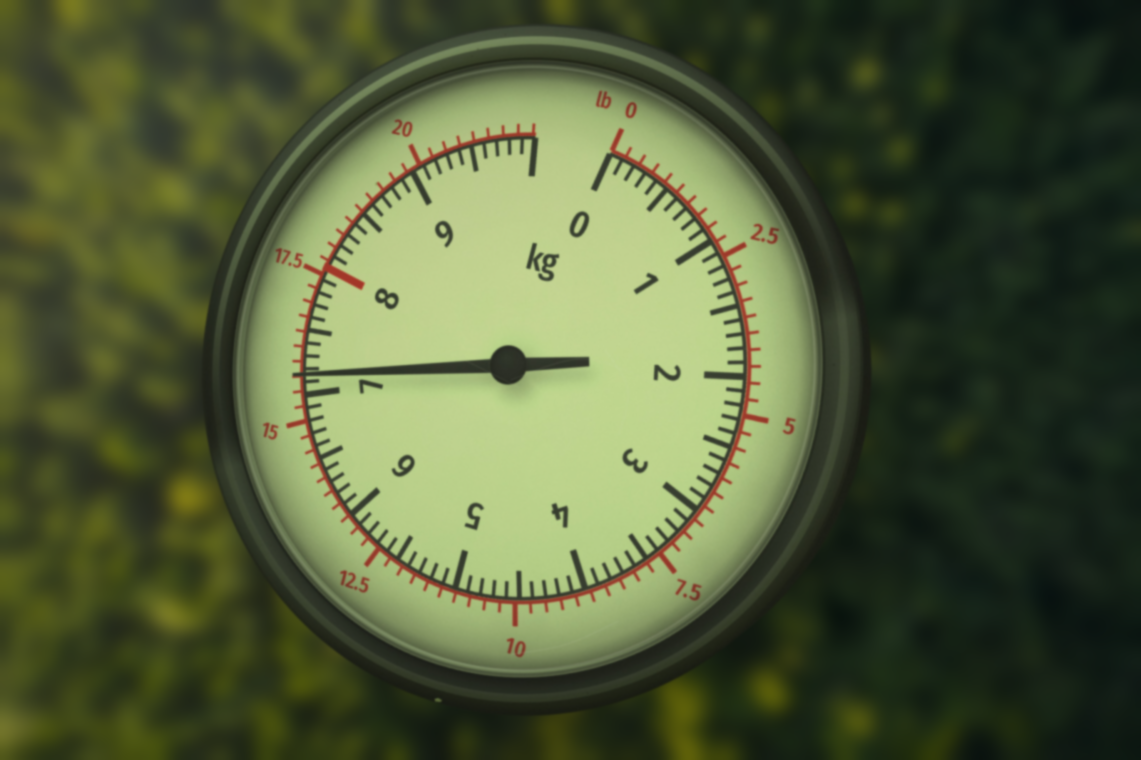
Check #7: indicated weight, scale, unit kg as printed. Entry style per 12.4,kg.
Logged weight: 7.15,kg
